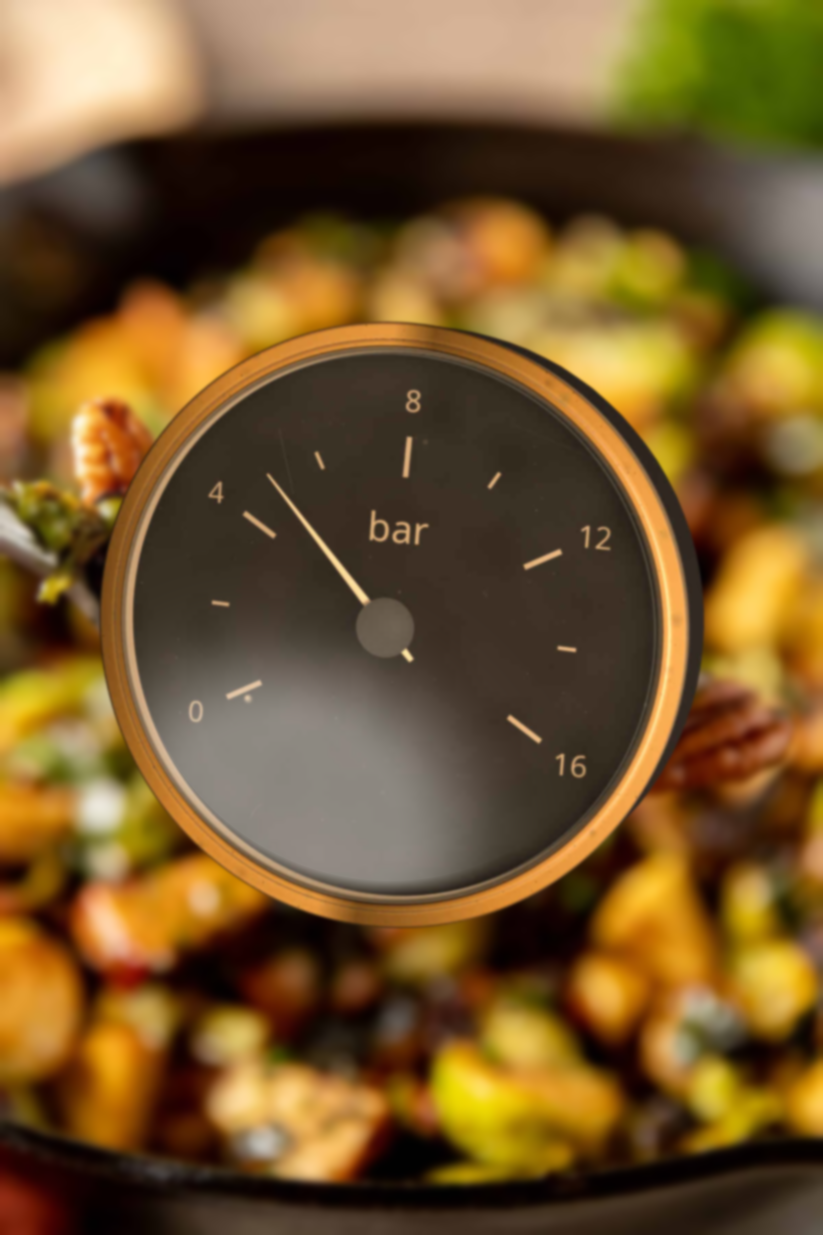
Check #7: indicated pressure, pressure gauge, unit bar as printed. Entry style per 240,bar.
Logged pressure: 5,bar
